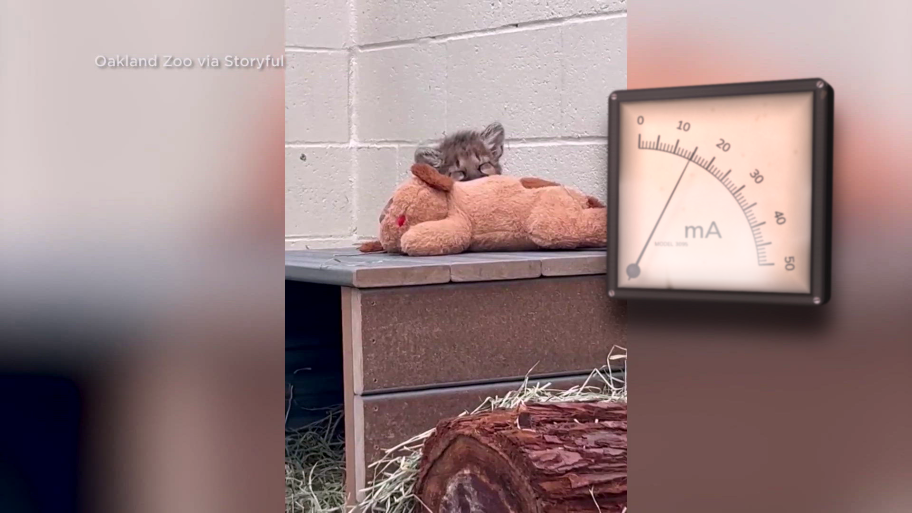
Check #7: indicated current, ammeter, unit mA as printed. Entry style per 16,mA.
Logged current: 15,mA
